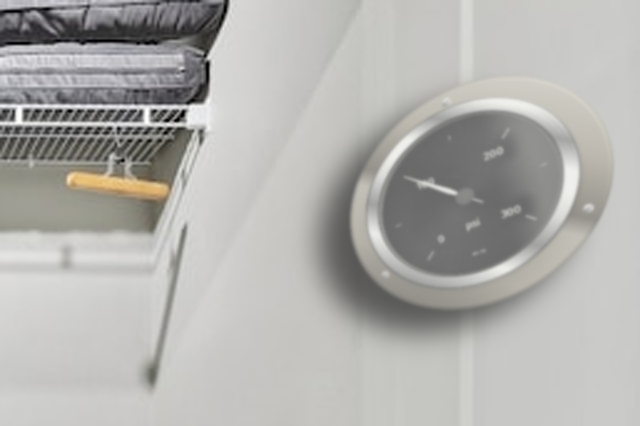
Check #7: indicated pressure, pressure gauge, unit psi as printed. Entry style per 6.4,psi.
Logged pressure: 100,psi
